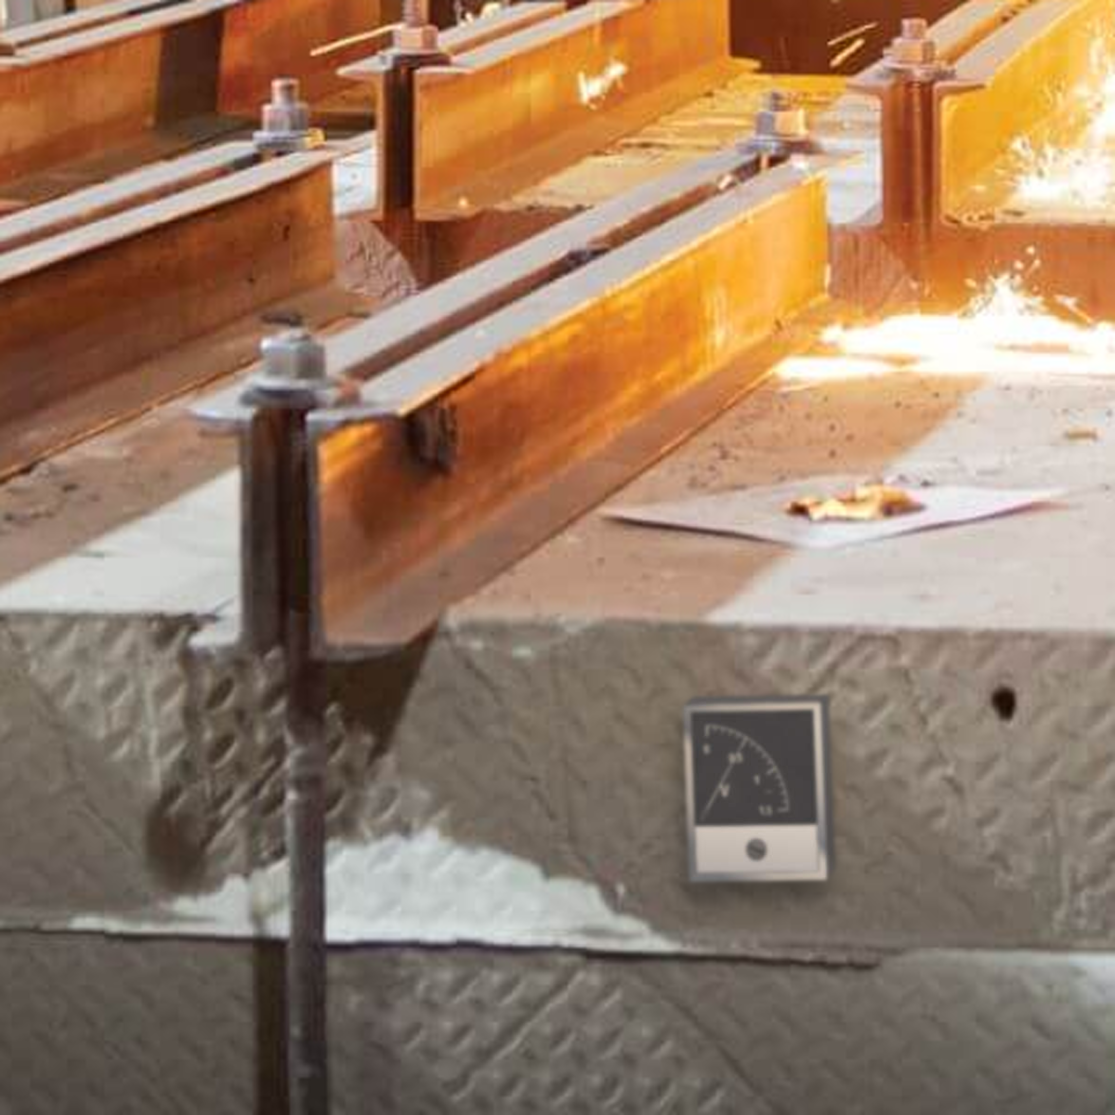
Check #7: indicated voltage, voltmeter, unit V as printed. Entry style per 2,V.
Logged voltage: 0.5,V
